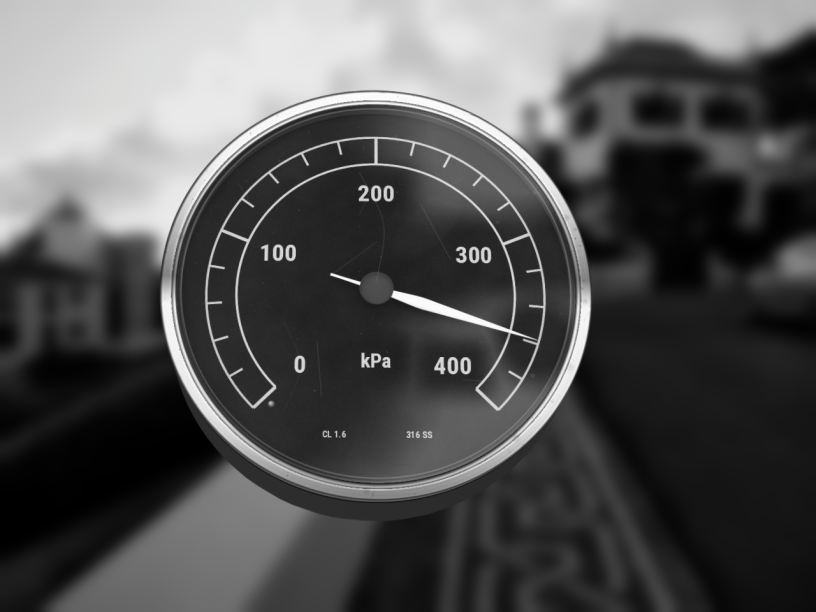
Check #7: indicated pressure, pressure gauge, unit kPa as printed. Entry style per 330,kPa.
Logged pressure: 360,kPa
